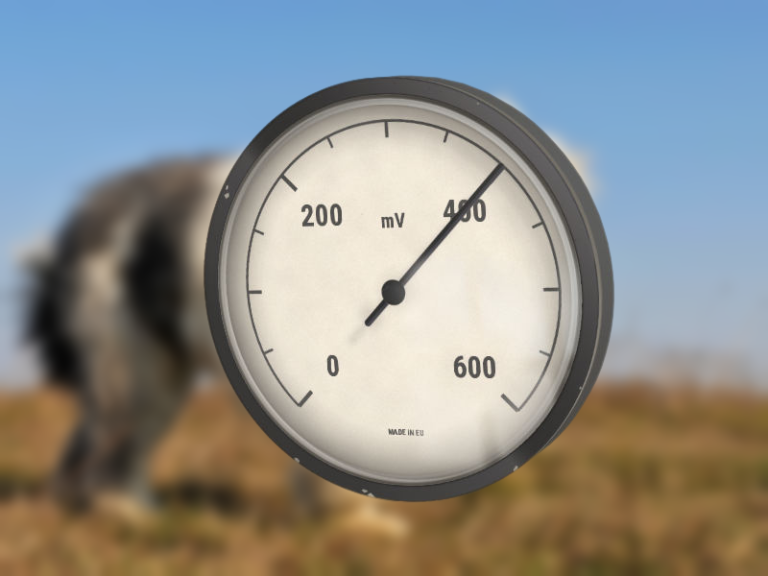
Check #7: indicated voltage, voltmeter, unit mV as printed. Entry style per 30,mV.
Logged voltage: 400,mV
